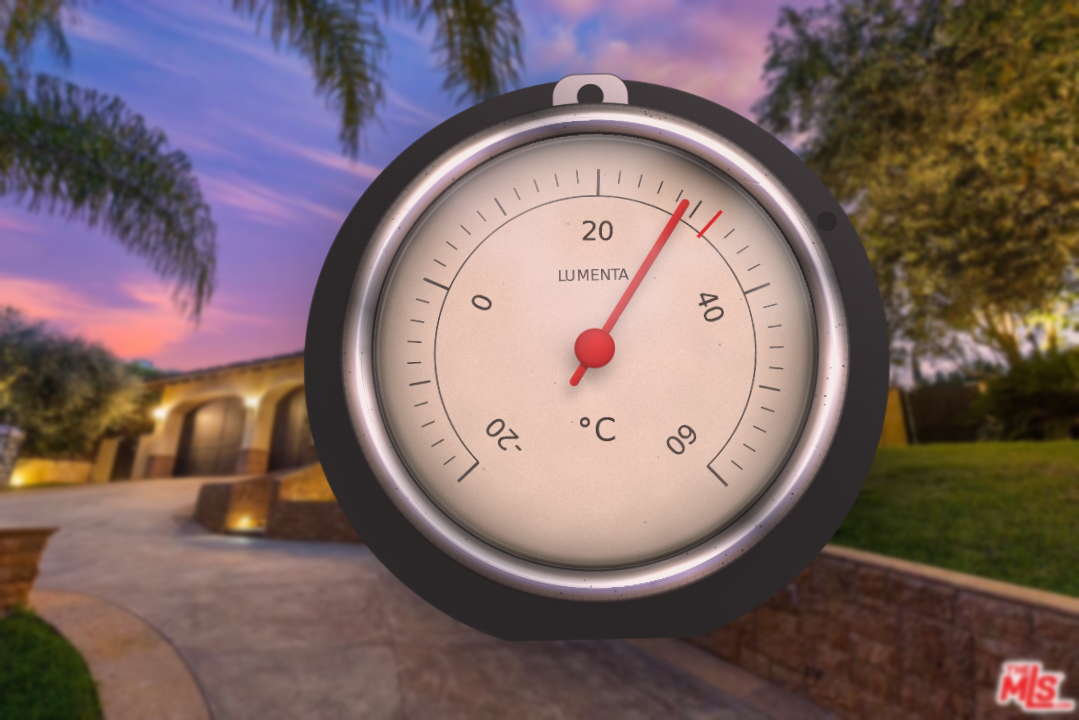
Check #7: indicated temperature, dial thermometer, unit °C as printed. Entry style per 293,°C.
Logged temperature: 29,°C
